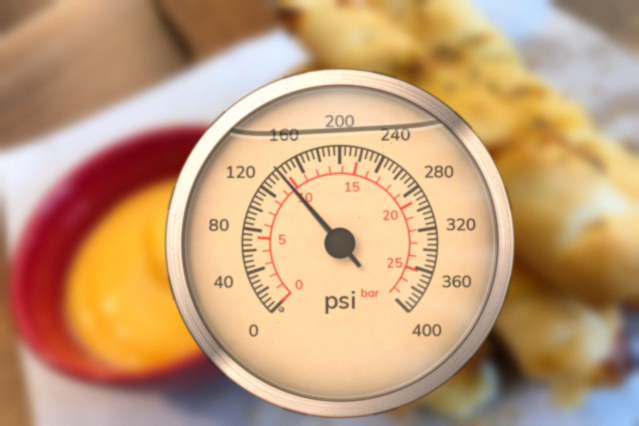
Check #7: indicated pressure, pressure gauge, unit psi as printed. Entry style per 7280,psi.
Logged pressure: 140,psi
